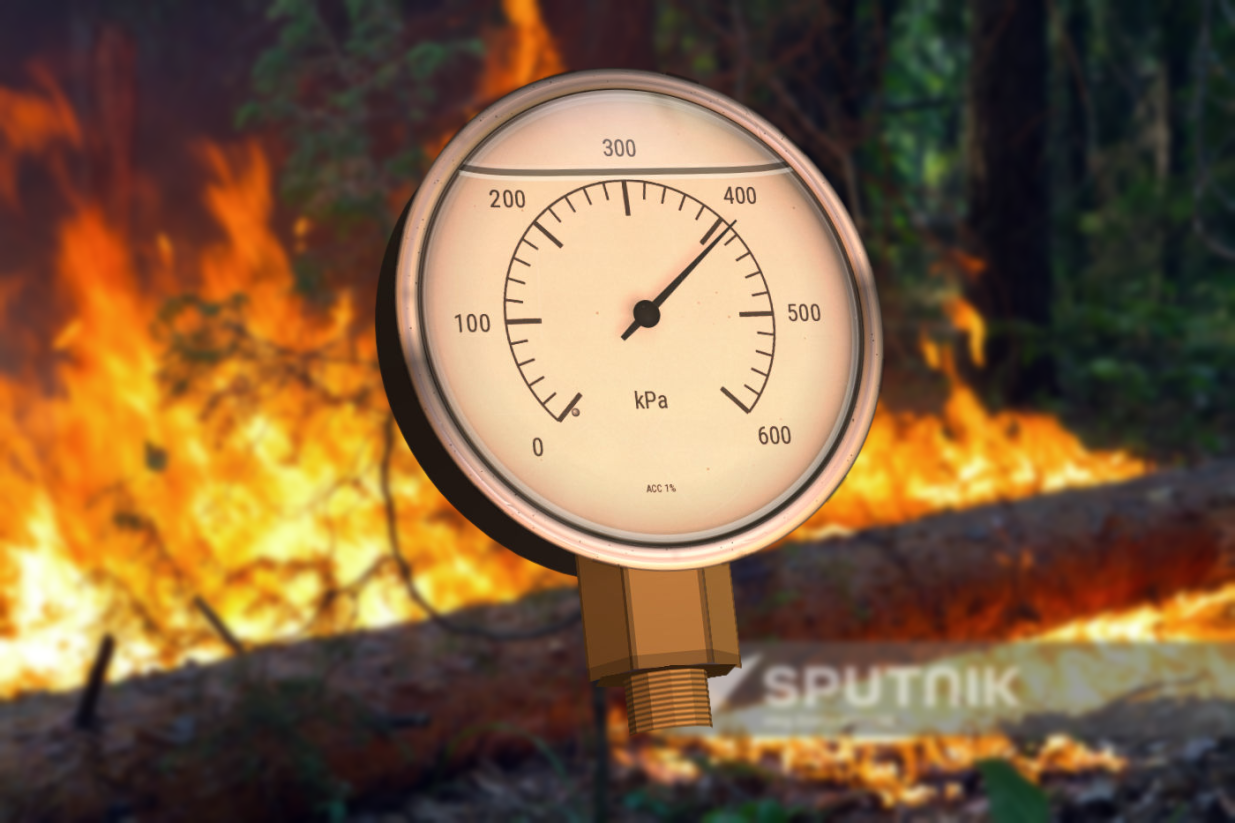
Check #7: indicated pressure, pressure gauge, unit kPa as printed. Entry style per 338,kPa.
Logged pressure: 410,kPa
